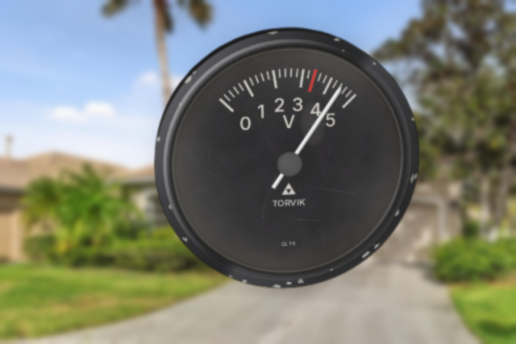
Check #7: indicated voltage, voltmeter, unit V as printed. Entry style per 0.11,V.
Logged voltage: 4.4,V
